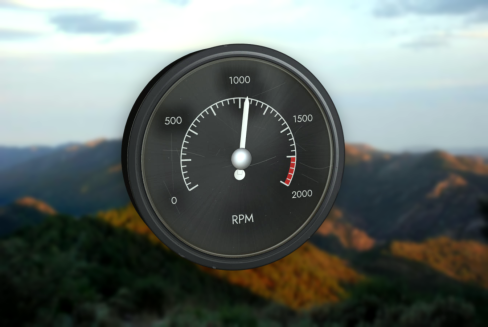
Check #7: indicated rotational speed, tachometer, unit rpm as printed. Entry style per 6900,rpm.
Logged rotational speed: 1050,rpm
